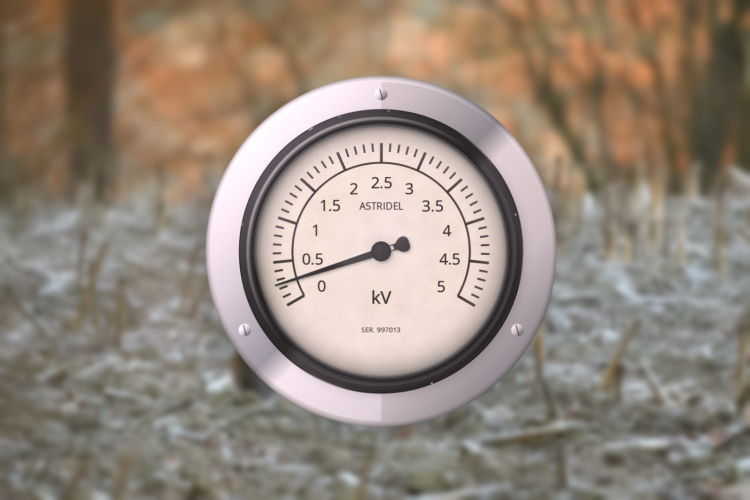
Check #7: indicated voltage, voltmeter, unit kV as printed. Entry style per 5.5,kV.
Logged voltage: 0.25,kV
